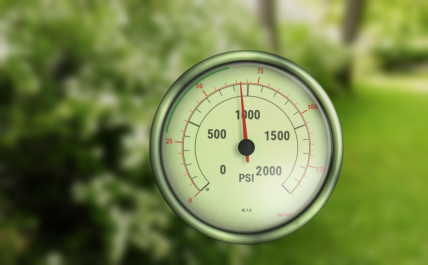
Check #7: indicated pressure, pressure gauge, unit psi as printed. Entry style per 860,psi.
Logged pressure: 950,psi
